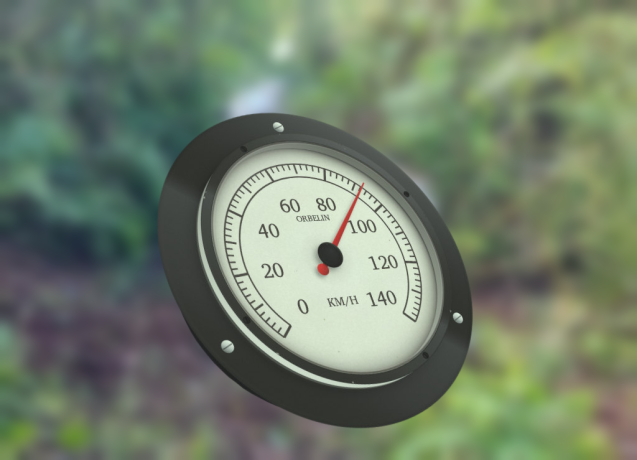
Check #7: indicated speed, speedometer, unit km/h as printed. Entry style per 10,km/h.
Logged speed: 92,km/h
